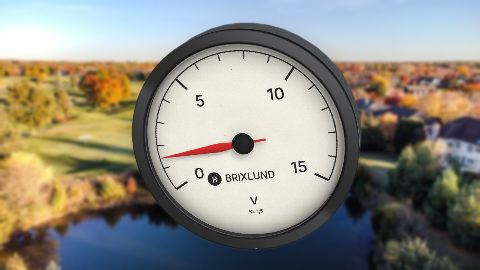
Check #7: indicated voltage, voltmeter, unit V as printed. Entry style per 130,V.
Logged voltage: 1.5,V
